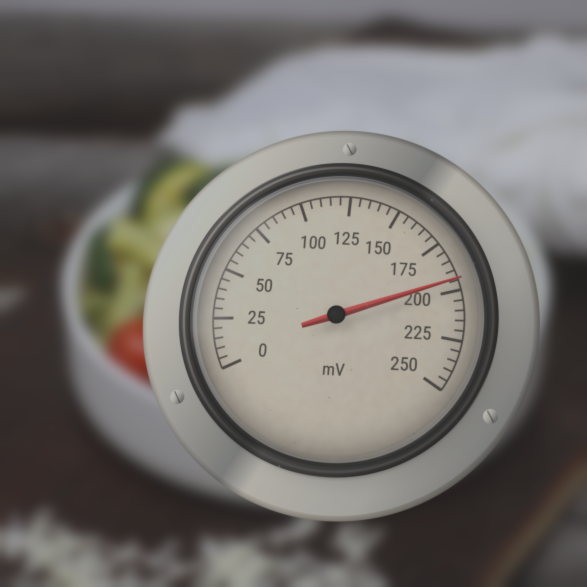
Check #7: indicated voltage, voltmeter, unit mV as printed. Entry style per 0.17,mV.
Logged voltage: 195,mV
